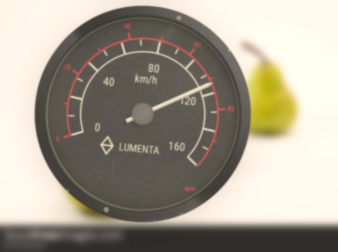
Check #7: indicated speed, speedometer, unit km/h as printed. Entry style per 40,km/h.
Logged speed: 115,km/h
